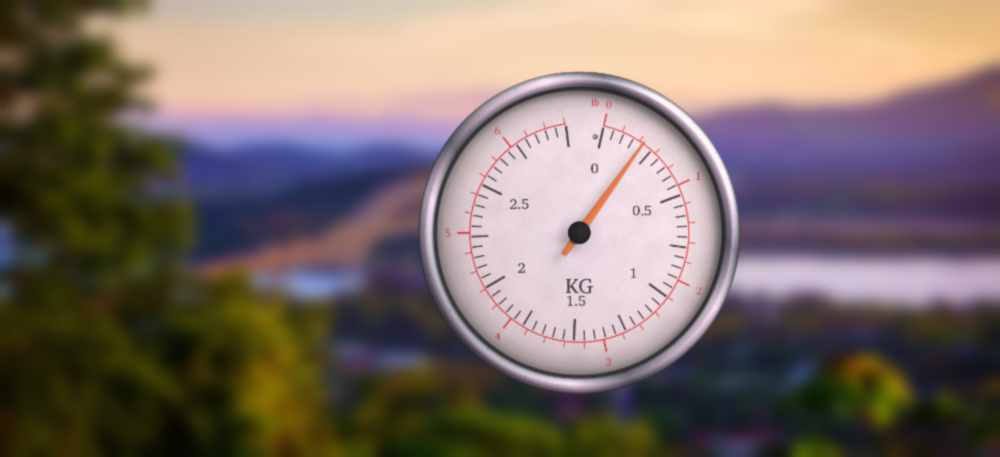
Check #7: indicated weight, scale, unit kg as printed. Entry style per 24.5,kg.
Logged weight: 0.2,kg
